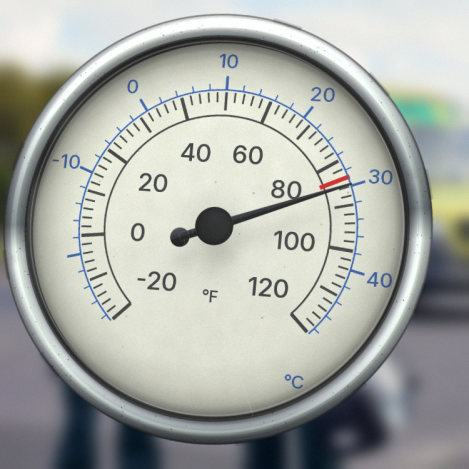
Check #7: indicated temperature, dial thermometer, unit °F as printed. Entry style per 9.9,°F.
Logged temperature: 86,°F
